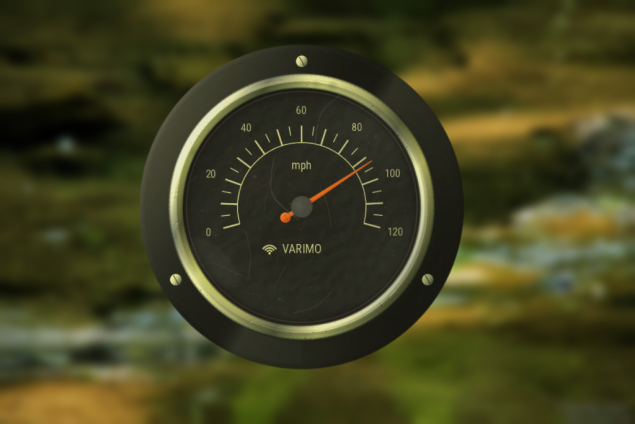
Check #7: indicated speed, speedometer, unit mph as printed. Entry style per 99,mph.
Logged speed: 92.5,mph
